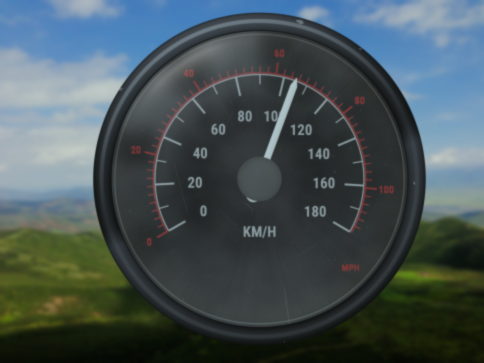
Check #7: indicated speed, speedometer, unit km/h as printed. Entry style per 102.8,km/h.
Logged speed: 105,km/h
